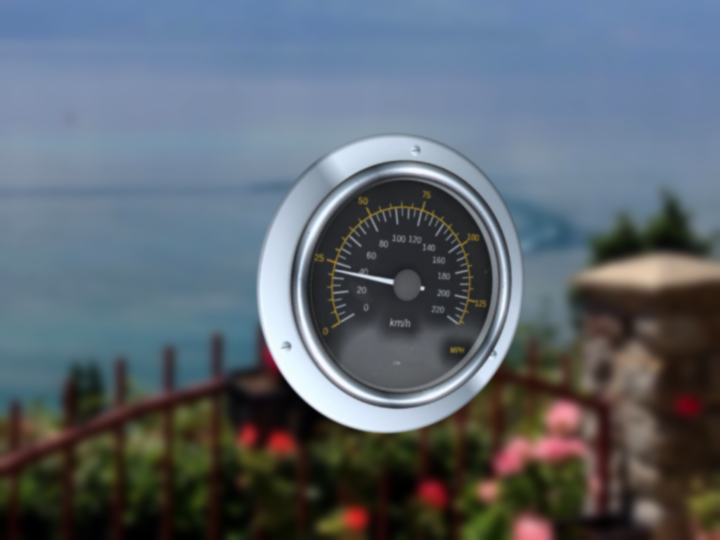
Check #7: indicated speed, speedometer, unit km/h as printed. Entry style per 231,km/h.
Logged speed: 35,km/h
